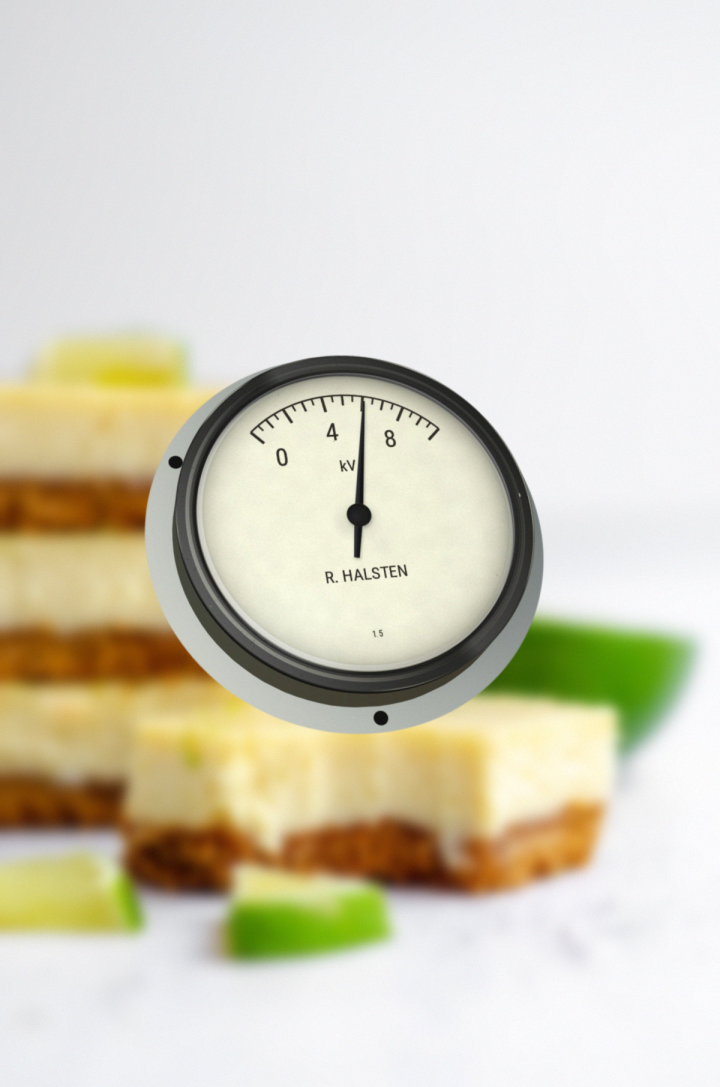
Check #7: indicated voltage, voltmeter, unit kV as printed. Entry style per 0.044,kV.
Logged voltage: 6,kV
